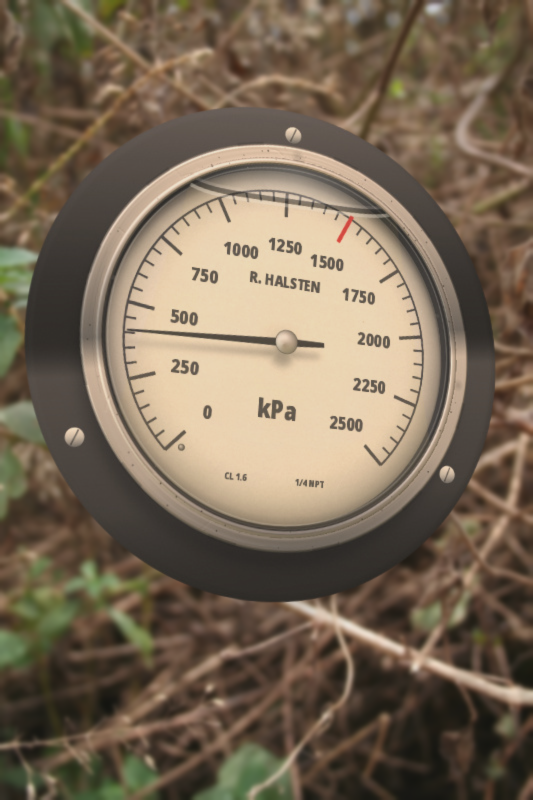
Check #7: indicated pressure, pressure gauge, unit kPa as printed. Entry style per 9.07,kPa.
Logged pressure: 400,kPa
